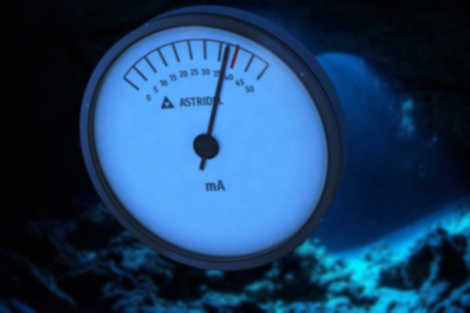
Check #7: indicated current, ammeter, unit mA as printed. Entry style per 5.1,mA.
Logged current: 37.5,mA
